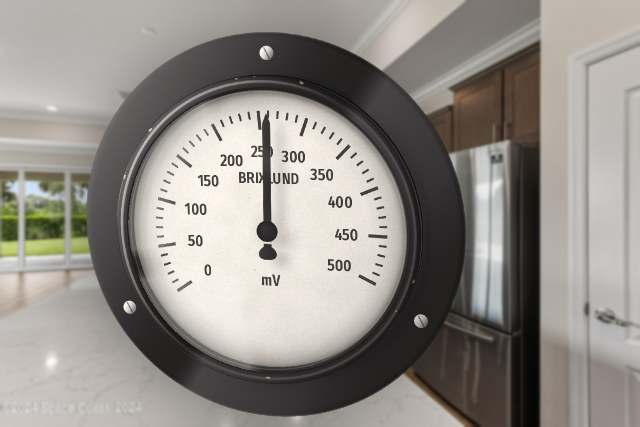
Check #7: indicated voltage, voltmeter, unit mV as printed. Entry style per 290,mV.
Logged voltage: 260,mV
